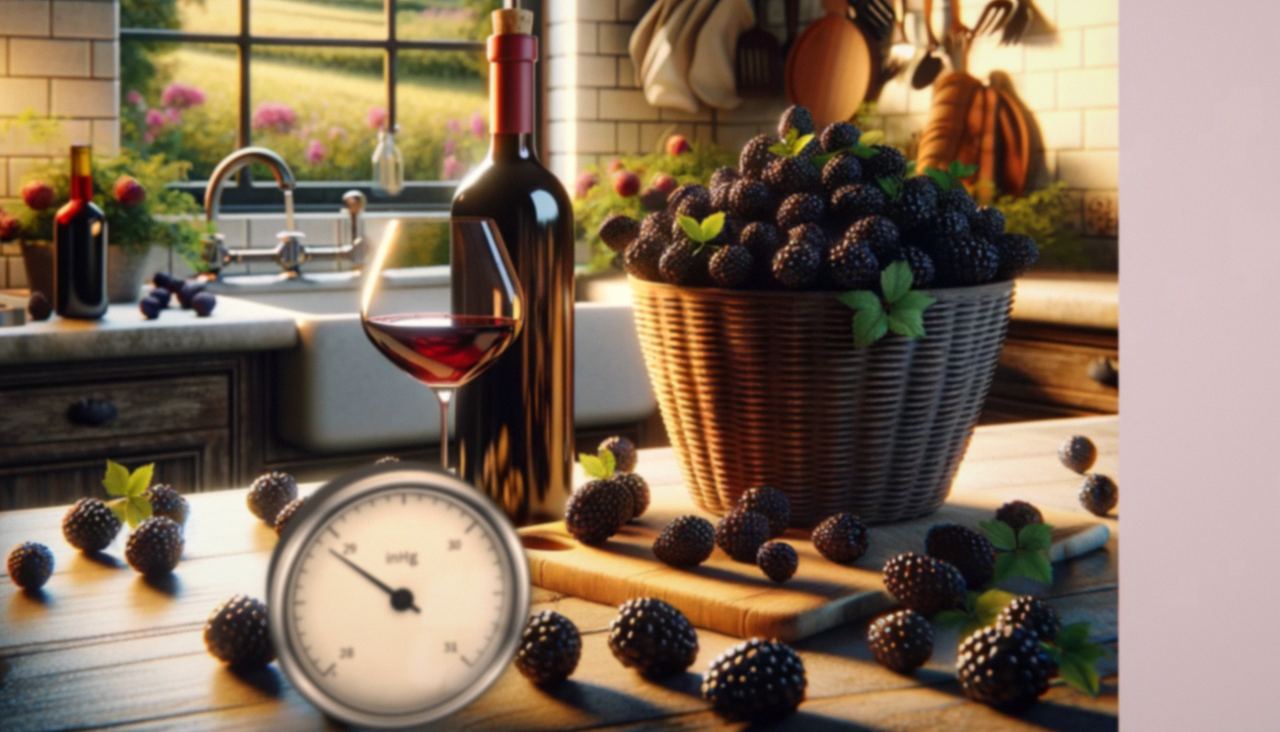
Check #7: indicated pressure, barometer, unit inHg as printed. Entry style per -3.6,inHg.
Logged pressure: 28.9,inHg
